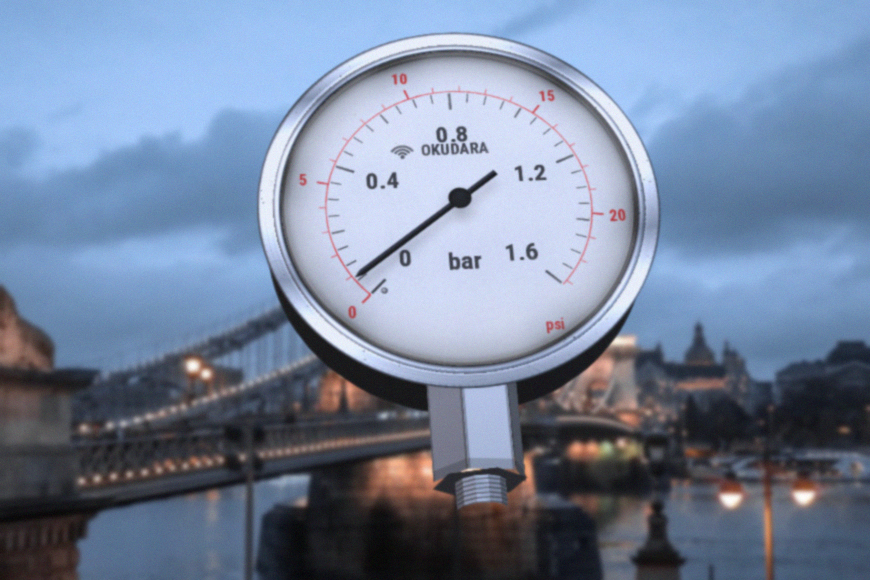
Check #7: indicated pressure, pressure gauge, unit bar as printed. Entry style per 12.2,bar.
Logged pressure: 0.05,bar
